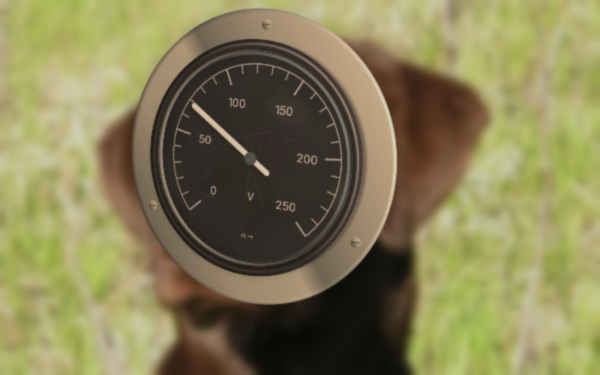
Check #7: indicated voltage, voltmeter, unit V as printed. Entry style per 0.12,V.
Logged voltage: 70,V
